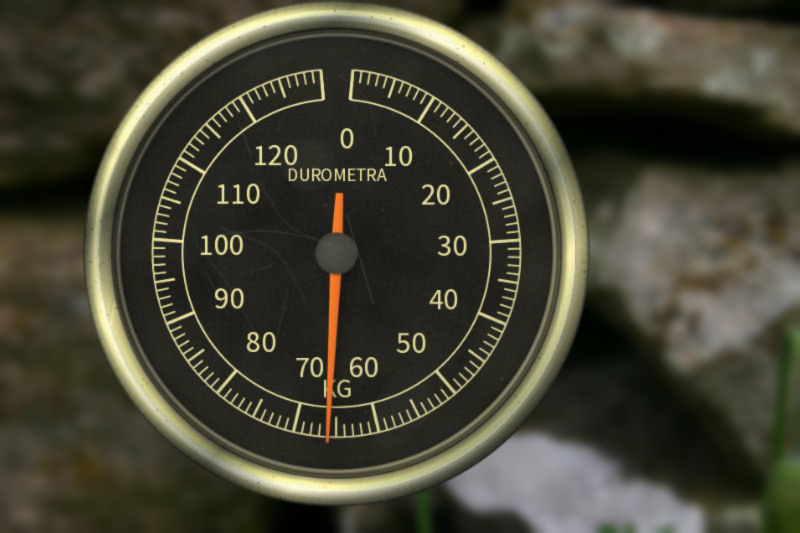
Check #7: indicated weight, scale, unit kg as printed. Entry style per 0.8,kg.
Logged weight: 66,kg
